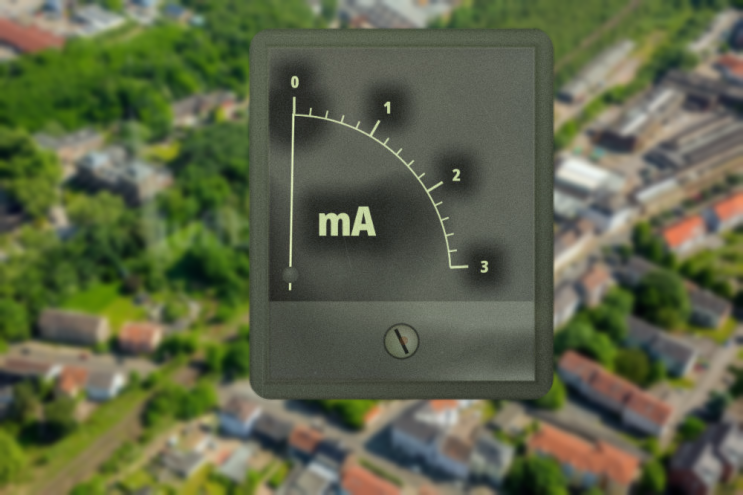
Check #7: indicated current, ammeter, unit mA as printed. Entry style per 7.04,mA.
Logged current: 0,mA
